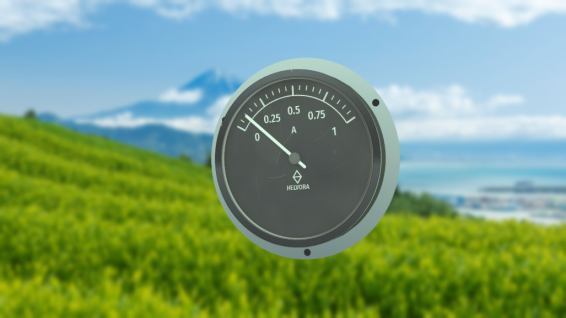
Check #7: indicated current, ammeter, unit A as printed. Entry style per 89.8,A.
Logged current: 0.1,A
